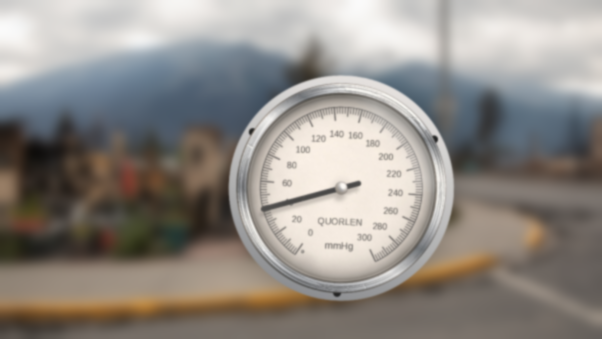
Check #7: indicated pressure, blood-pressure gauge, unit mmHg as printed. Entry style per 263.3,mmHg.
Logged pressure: 40,mmHg
